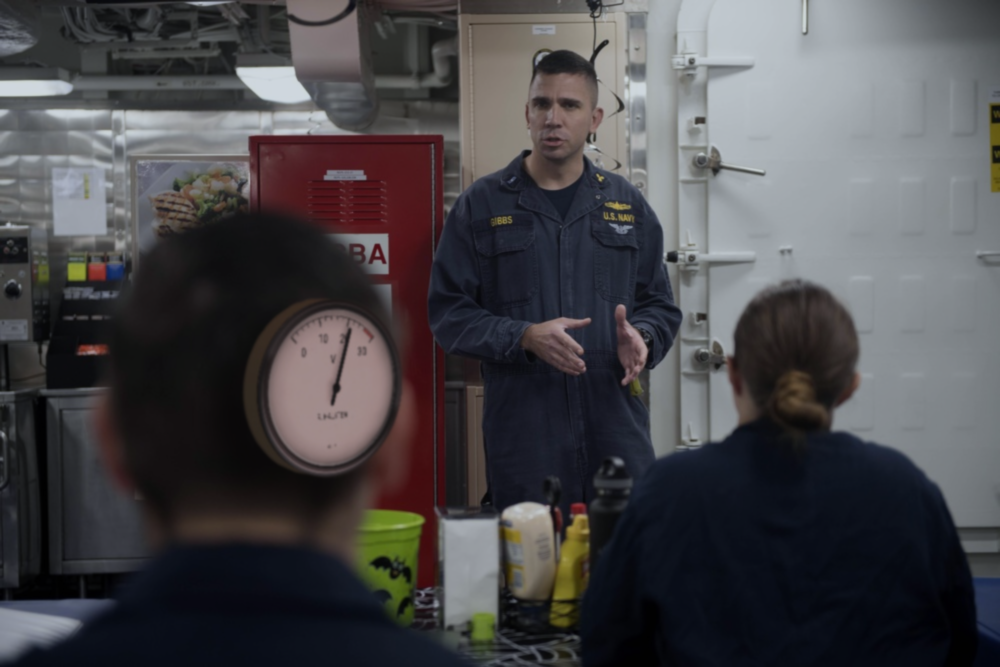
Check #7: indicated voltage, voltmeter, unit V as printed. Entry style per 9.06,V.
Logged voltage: 20,V
